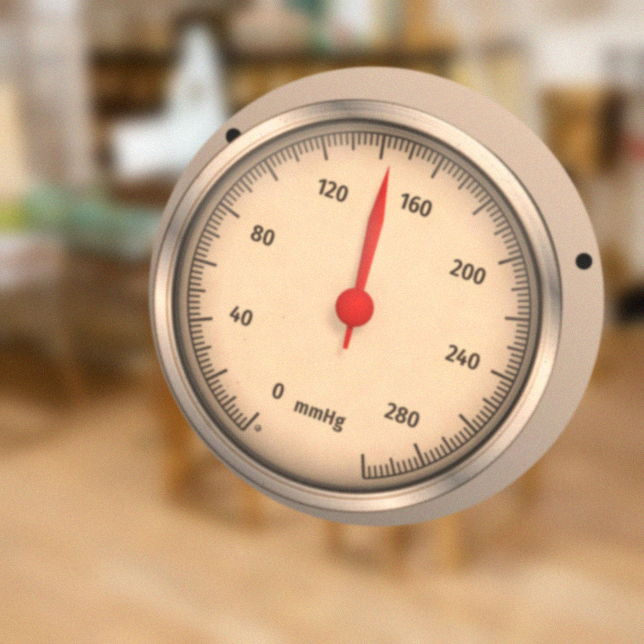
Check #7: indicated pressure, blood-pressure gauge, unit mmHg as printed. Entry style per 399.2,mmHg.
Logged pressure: 144,mmHg
